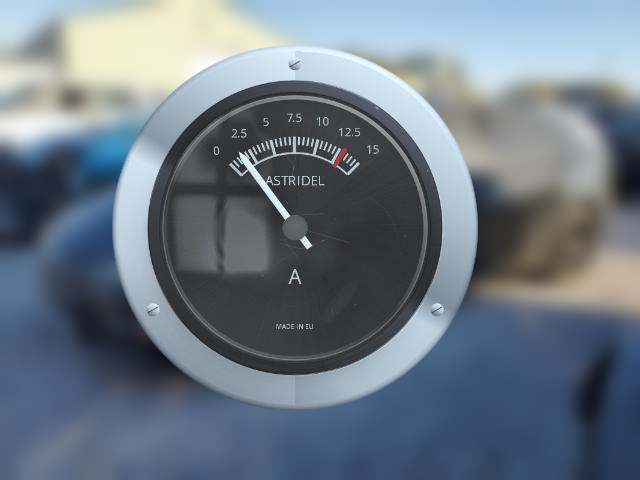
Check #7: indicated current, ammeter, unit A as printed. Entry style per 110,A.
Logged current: 1.5,A
